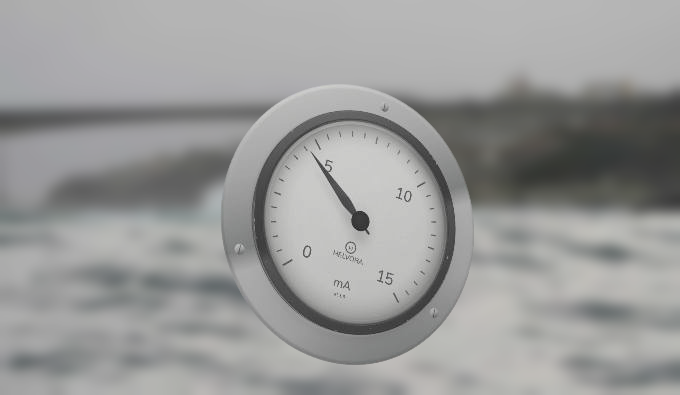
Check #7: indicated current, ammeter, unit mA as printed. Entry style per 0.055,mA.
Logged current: 4.5,mA
